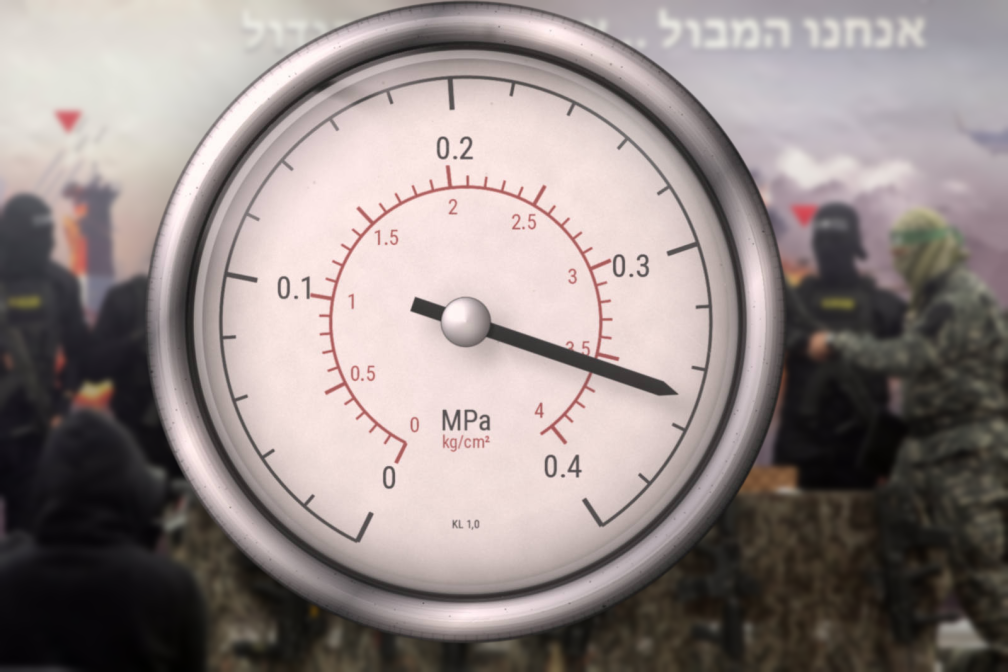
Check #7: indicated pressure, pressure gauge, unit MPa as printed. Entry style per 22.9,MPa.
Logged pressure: 0.35,MPa
